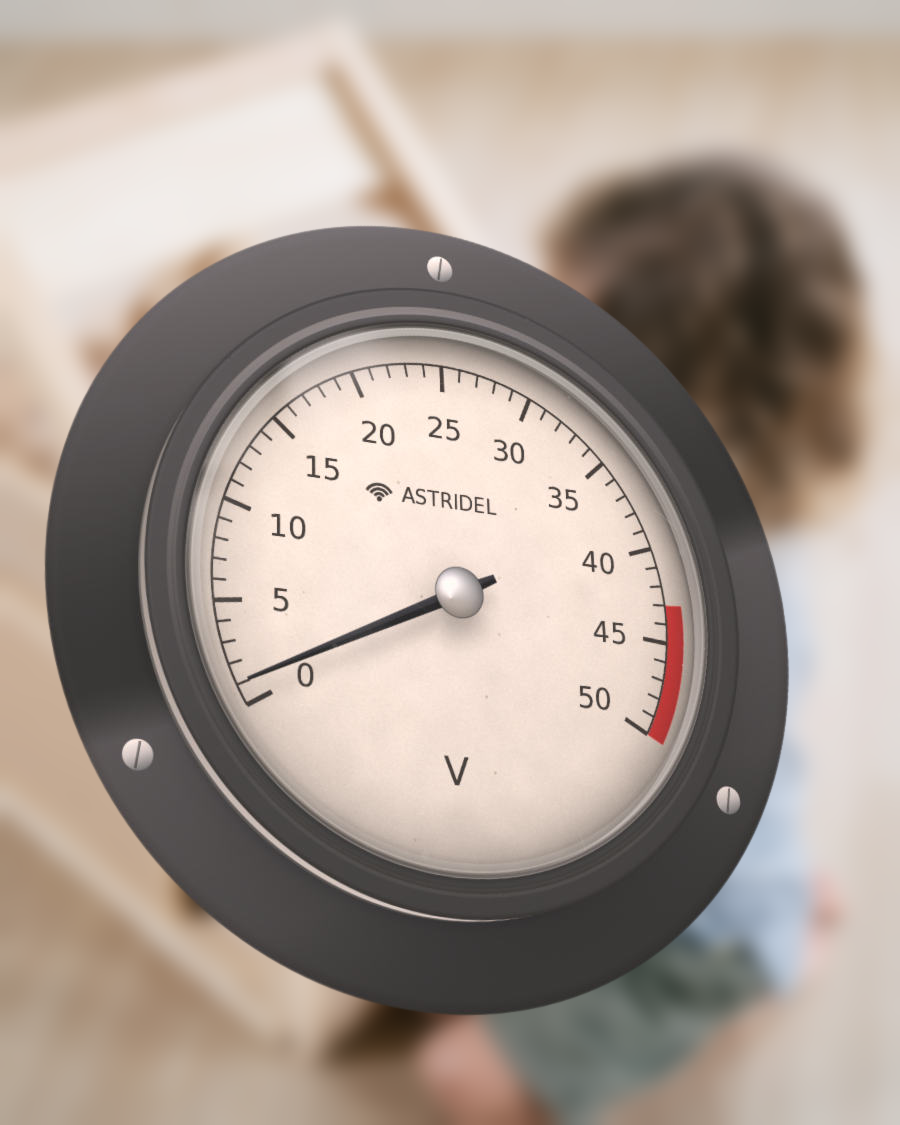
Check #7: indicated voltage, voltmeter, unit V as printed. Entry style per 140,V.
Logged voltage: 1,V
